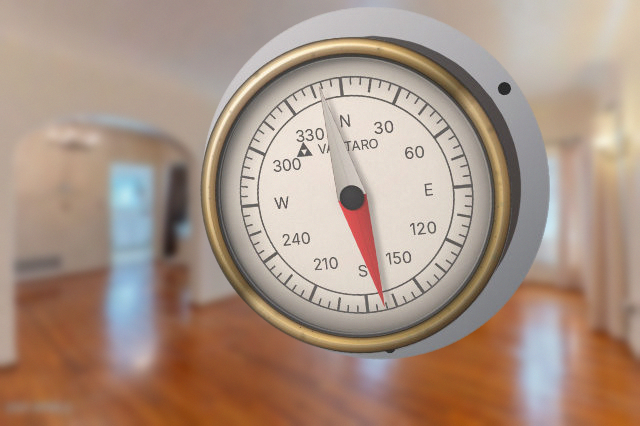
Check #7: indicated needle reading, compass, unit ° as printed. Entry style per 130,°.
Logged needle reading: 170,°
